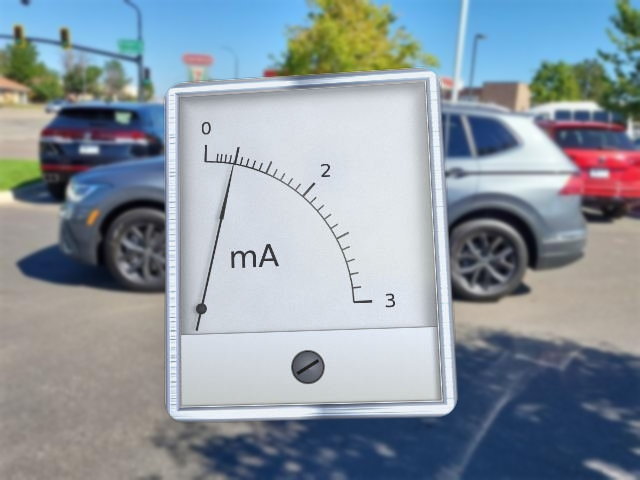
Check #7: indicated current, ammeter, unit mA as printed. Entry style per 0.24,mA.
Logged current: 1,mA
